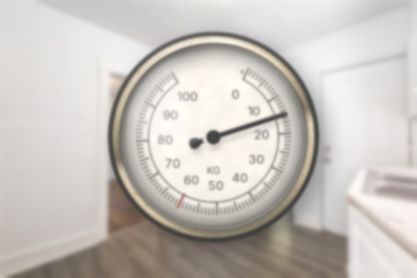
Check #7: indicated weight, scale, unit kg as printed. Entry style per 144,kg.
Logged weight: 15,kg
